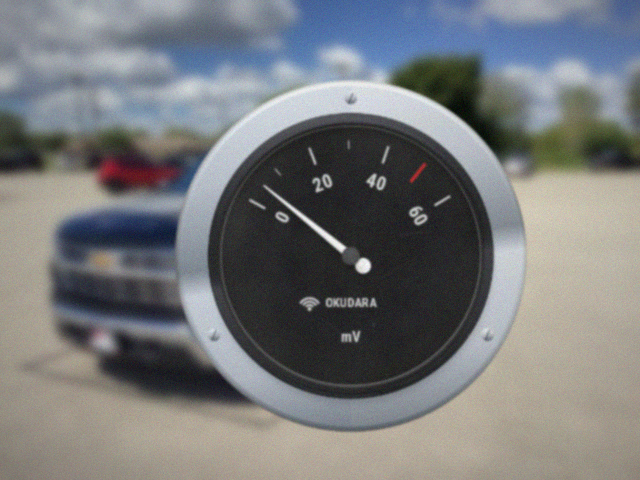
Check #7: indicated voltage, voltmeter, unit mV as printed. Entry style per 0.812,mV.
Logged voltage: 5,mV
